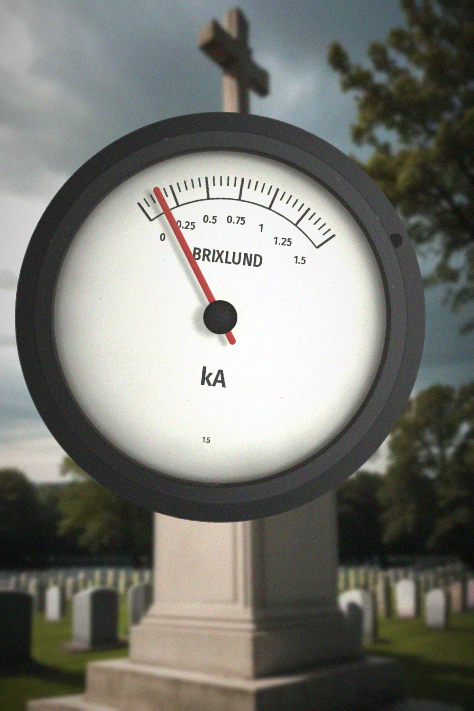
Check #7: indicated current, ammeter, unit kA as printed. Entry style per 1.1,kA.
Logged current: 0.15,kA
